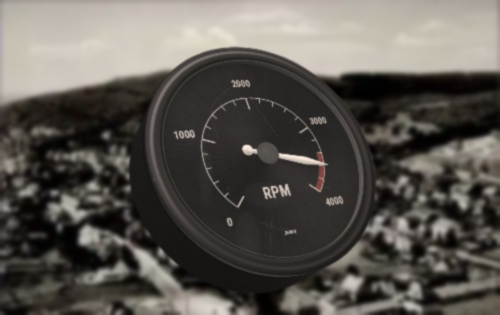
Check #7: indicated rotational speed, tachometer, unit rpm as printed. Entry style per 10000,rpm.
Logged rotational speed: 3600,rpm
